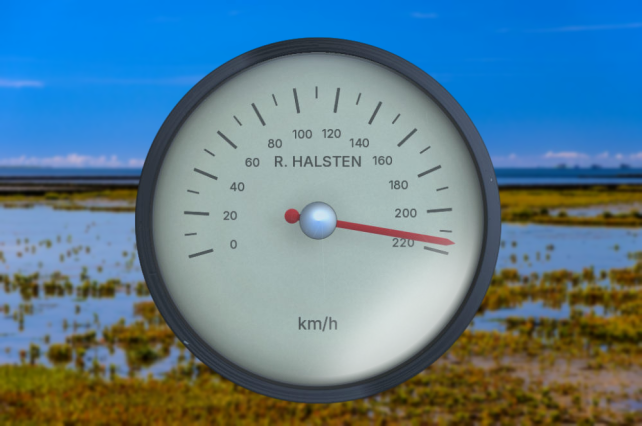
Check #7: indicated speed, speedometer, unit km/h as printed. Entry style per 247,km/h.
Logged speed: 215,km/h
